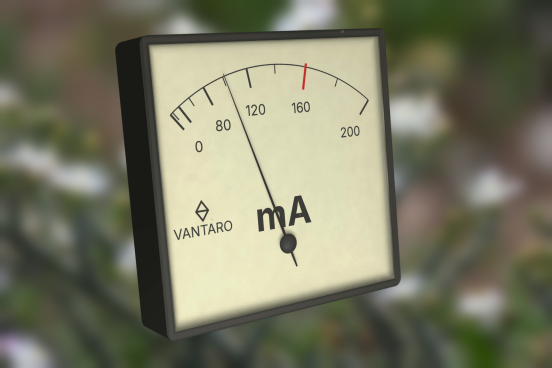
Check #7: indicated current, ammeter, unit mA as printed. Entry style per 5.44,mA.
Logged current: 100,mA
